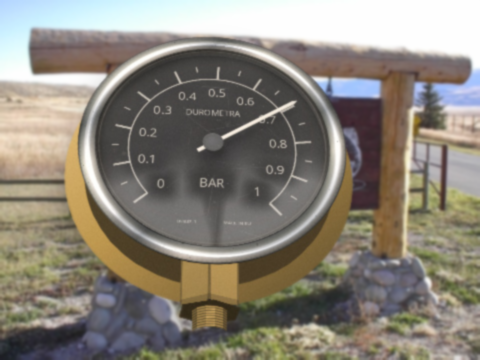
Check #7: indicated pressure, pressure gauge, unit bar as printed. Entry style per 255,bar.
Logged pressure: 0.7,bar
